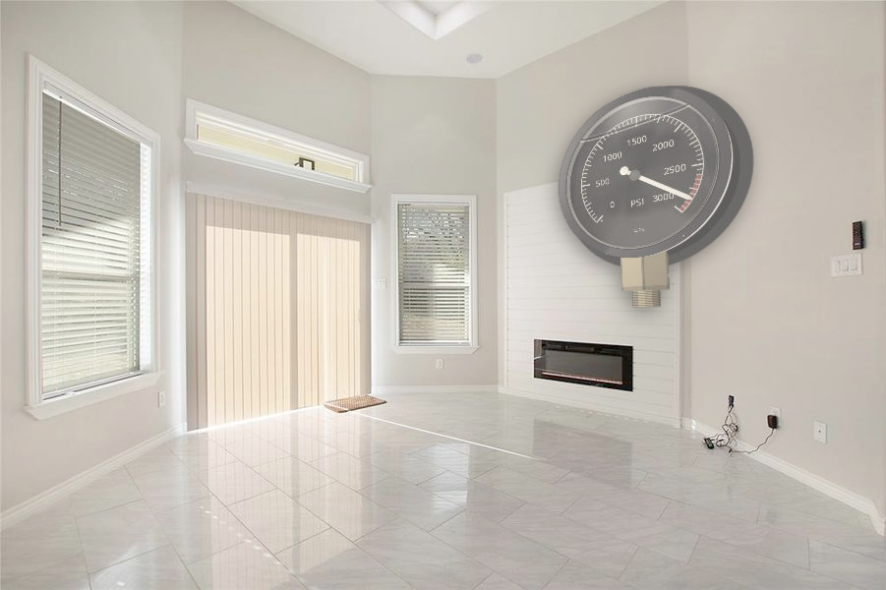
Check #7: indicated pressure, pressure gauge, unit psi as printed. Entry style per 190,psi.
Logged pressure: 2850,psi
